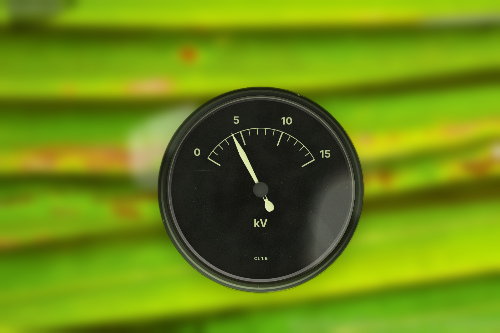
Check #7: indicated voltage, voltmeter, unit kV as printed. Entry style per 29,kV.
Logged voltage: 4,kV
